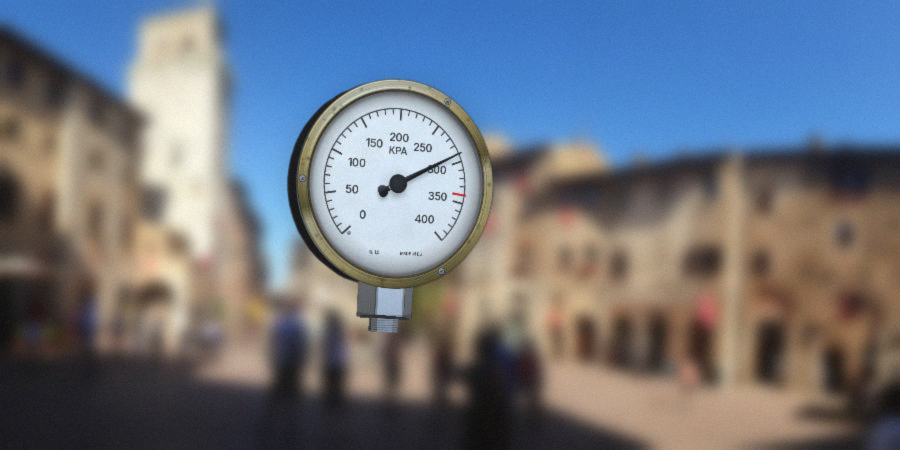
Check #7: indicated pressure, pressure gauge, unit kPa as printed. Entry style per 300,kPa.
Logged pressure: 290,kPa
